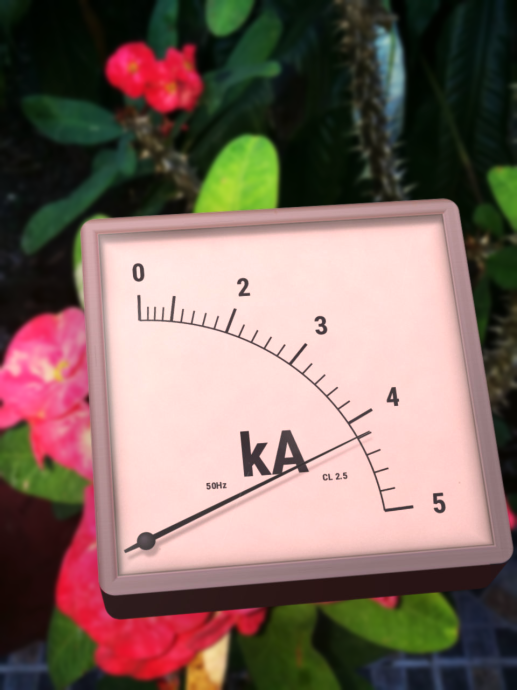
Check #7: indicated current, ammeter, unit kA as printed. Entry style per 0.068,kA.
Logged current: 4.2,kA
